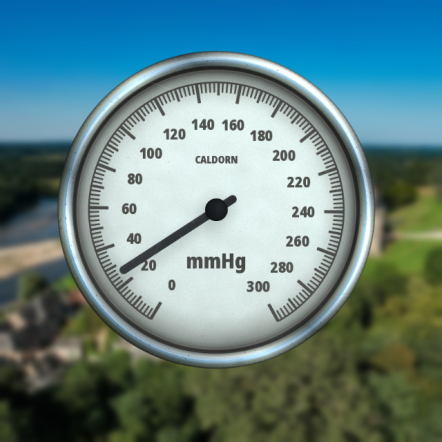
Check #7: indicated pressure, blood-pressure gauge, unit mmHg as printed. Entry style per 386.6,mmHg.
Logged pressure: 26,mmHg
